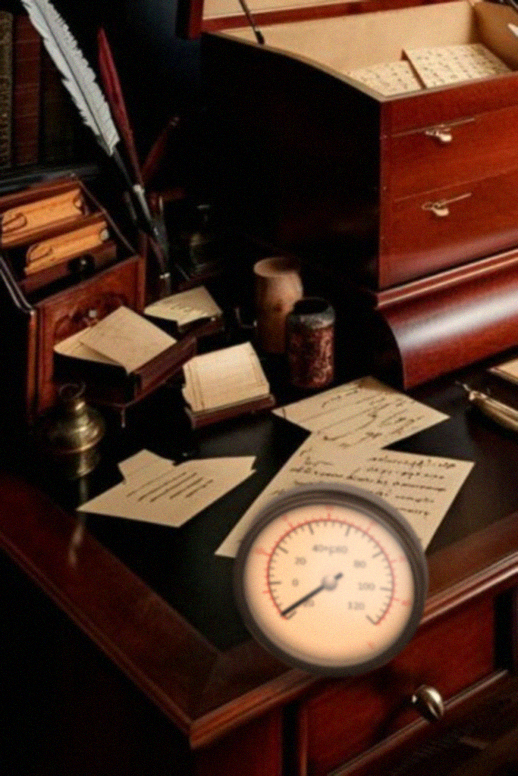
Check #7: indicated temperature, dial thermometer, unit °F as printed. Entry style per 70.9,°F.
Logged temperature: -16,°F
